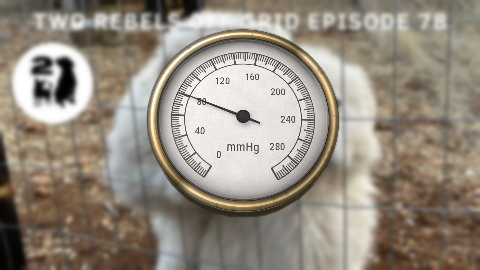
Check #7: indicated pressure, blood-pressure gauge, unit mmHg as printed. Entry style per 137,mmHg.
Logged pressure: 80,mmHg
